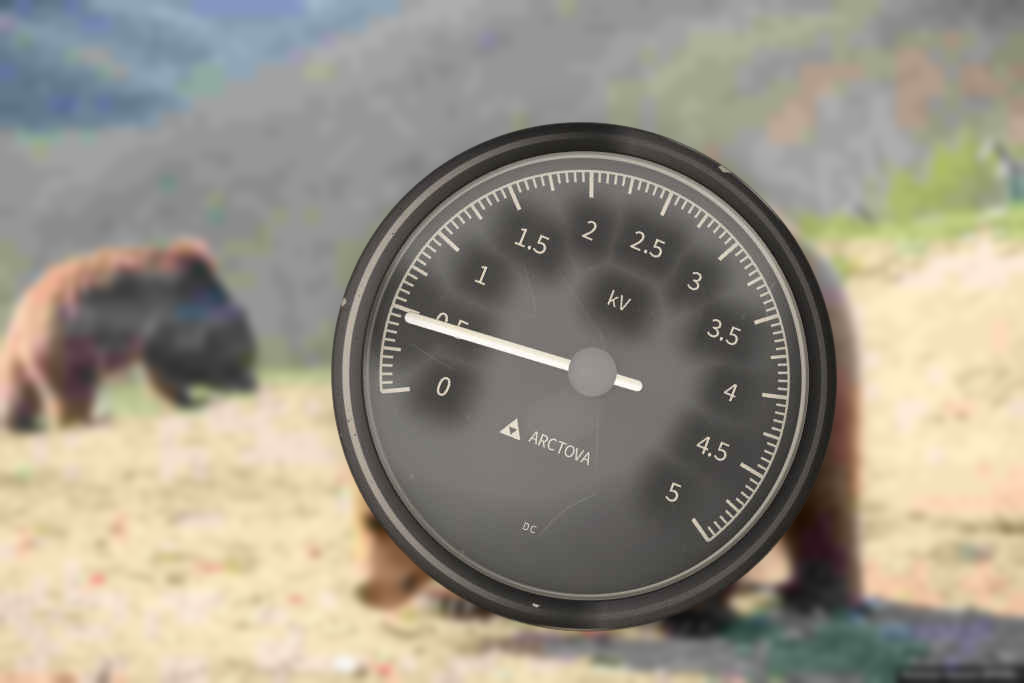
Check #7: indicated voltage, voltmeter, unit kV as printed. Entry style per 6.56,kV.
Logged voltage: 0.45,kV
